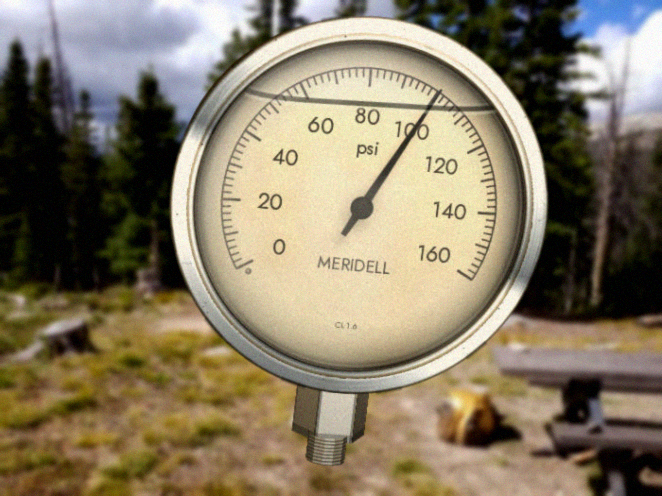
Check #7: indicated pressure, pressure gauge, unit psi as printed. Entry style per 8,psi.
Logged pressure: 100,psi
